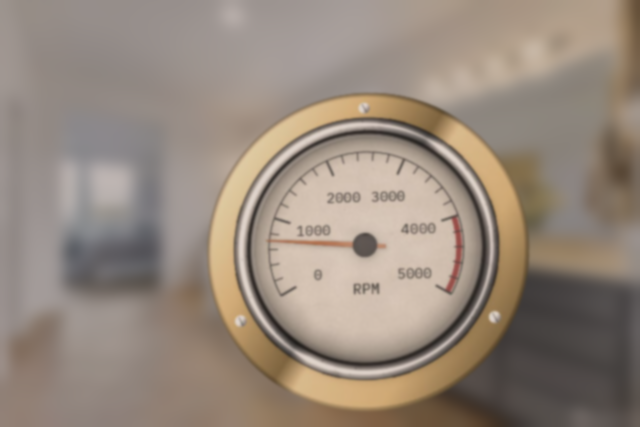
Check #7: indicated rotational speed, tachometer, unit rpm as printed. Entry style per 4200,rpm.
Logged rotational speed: 700,rpm
